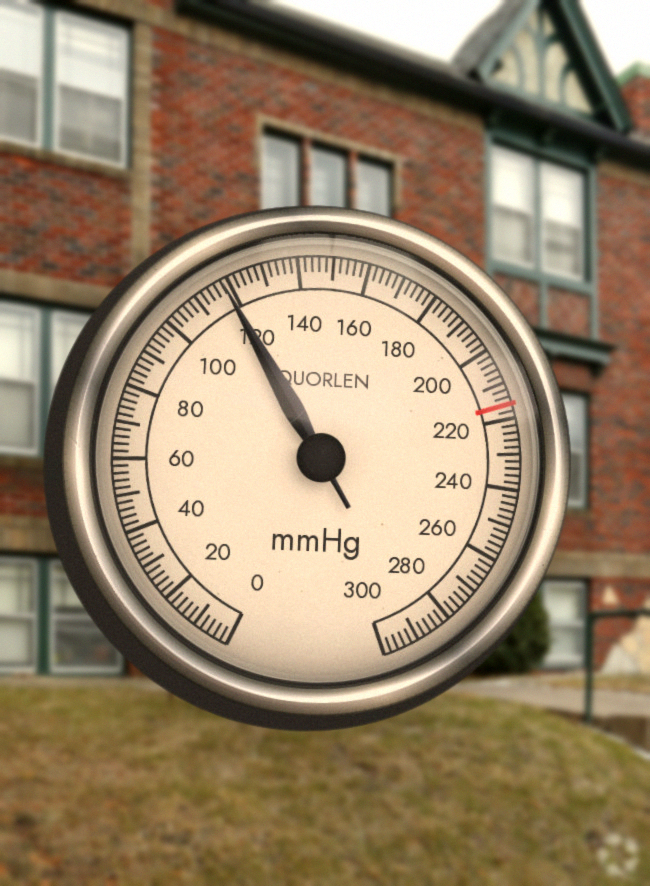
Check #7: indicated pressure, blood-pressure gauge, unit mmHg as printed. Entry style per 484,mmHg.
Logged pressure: 118,mmHg
